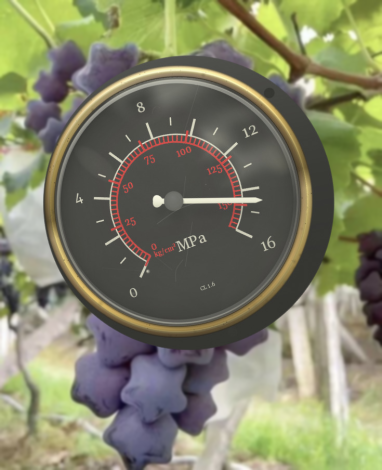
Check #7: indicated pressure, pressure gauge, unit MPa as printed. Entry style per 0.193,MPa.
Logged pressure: 14.5,MPa
